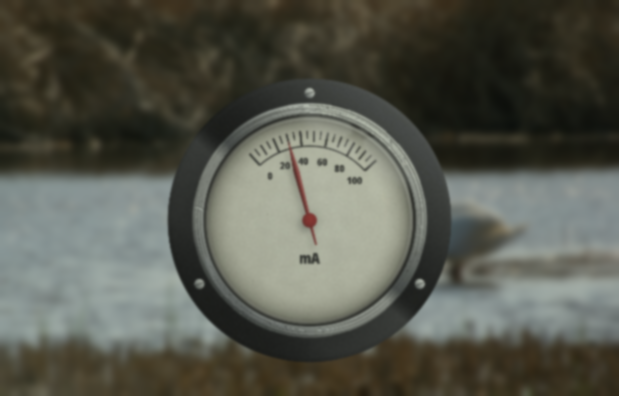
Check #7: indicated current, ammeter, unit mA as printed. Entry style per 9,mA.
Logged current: 30,mA
